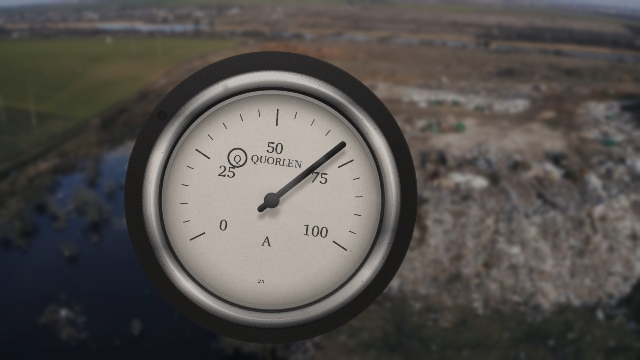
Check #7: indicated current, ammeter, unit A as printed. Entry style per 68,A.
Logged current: 70,A
